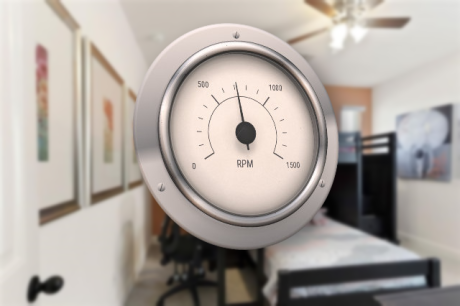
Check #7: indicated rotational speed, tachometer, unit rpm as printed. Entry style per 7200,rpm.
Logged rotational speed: 700,rpm
